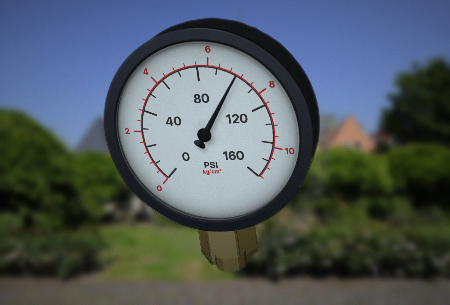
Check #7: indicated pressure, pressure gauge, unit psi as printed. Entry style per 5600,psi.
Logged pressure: 100,psi
